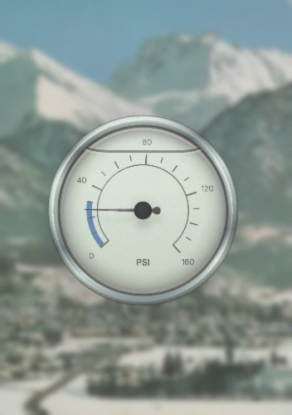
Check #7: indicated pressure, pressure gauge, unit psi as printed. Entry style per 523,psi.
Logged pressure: 25,psi
